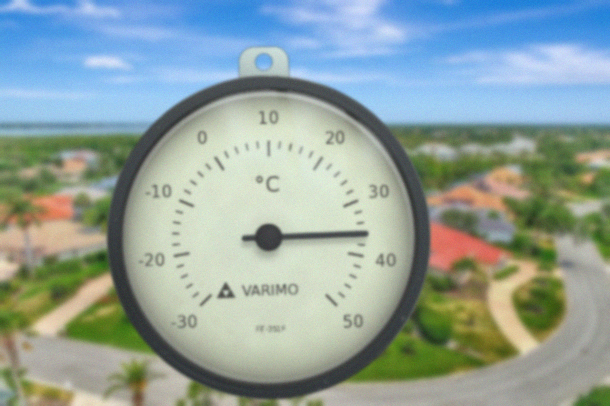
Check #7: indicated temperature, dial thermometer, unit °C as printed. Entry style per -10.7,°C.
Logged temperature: 36,°C
